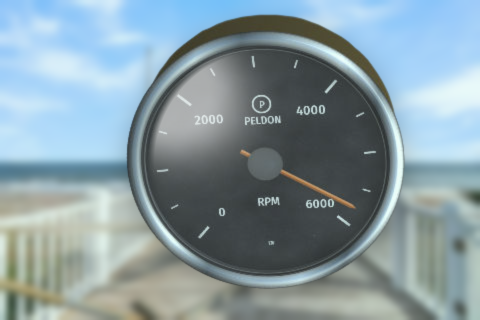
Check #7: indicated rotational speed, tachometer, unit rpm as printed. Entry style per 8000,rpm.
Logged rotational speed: 5750,rpm
